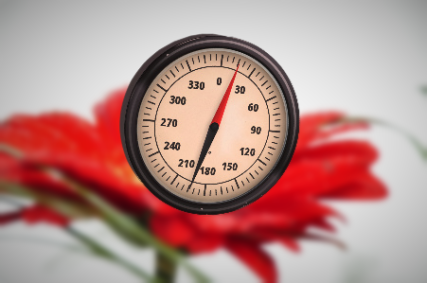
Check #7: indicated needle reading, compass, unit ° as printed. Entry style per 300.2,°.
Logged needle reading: 15,°
